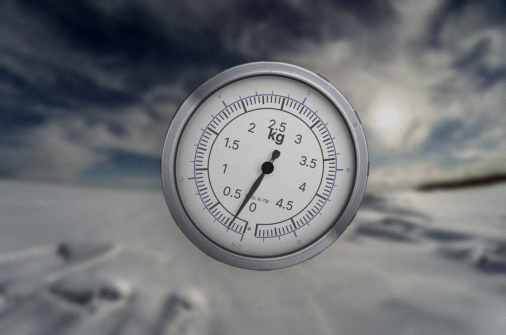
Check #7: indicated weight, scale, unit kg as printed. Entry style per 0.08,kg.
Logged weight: 0.2,kg
